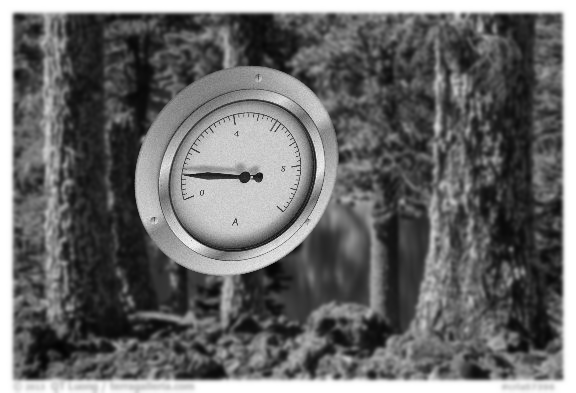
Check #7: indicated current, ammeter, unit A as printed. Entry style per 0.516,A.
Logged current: 1,A
